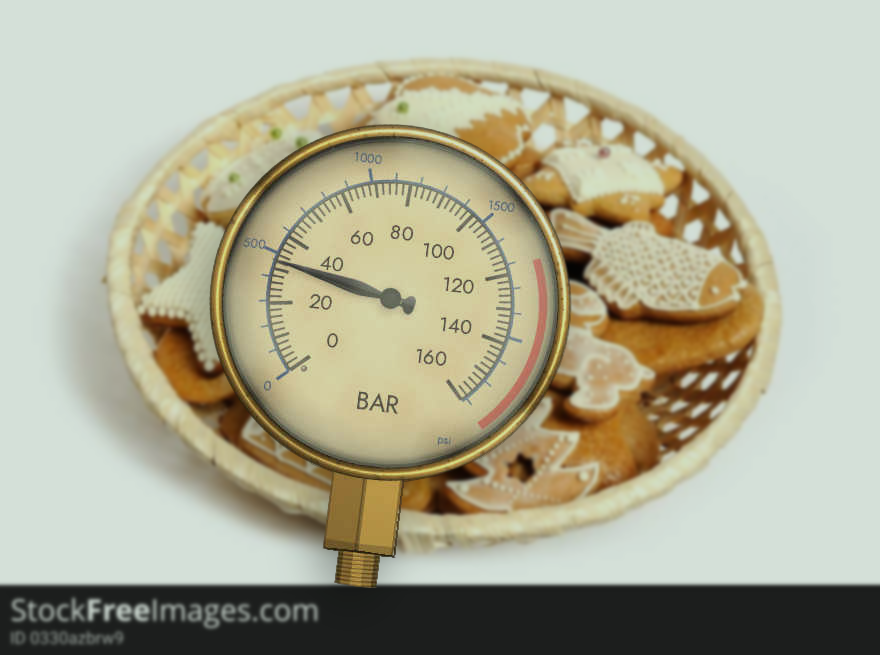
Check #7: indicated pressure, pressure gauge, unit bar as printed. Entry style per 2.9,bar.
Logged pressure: 32,bar
